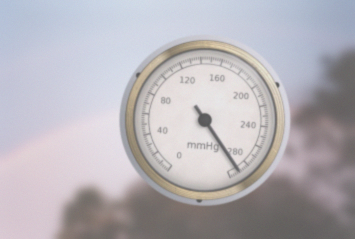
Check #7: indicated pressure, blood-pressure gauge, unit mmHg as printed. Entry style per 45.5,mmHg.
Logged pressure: 290,mmHg
